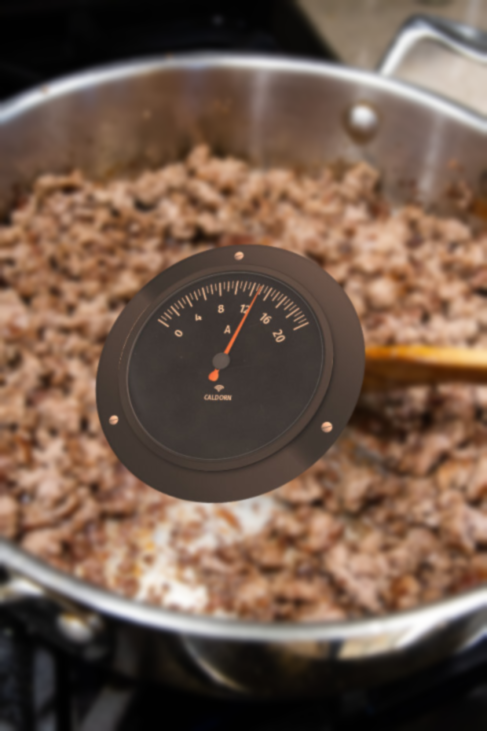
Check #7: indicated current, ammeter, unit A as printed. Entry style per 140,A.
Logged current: 13,A
